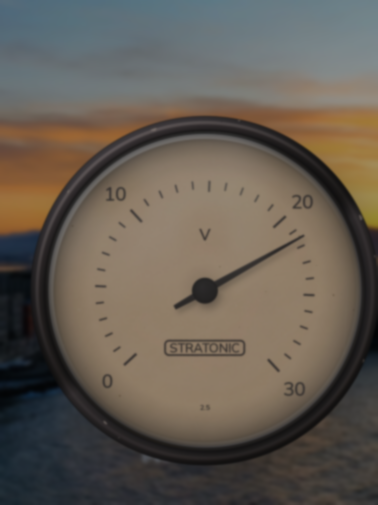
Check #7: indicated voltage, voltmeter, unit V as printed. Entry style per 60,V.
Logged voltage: 21.5,V
